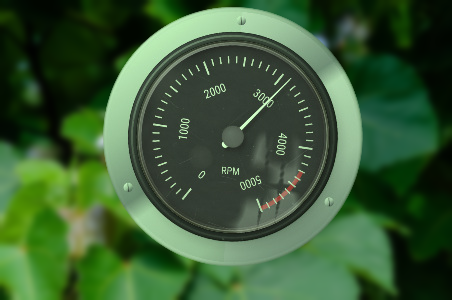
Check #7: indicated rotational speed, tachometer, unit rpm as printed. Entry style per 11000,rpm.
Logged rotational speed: 3100,rpm
